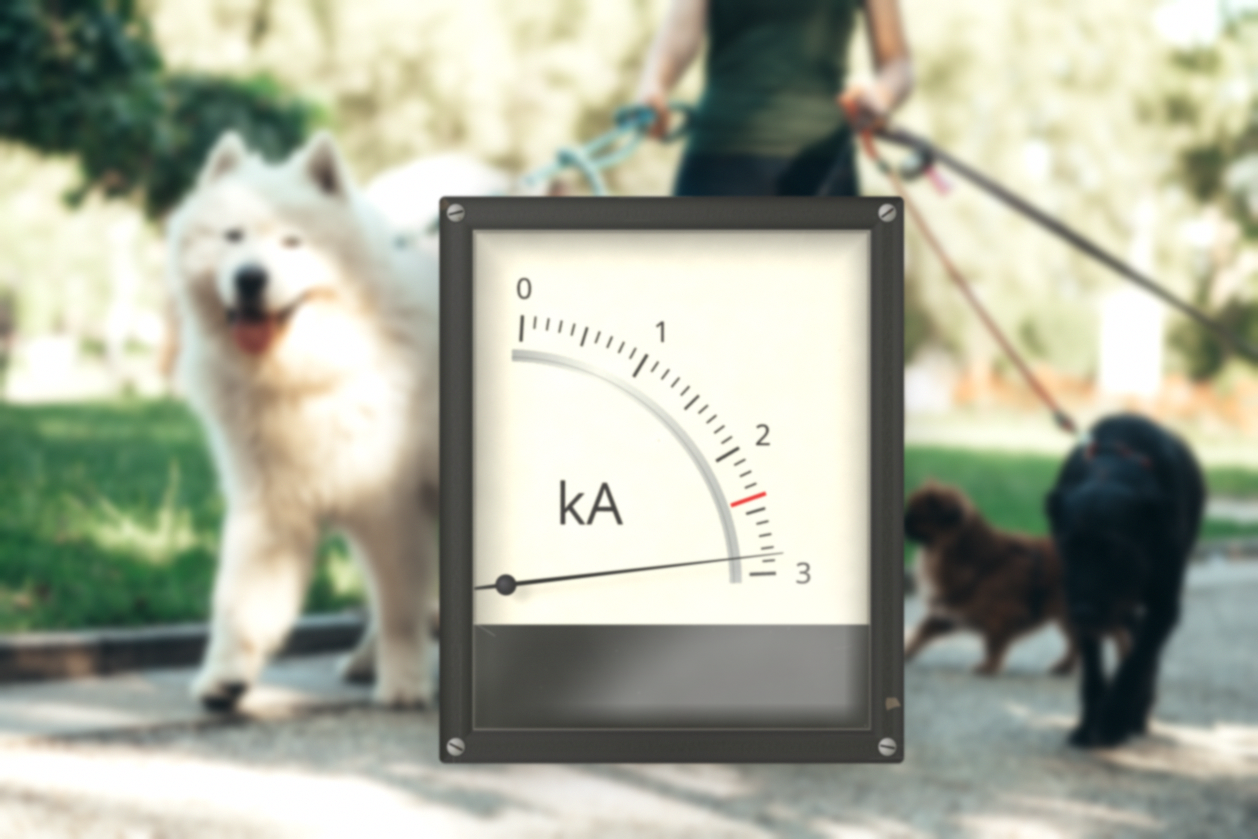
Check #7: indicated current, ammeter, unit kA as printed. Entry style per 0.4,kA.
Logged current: 2.85,kA
